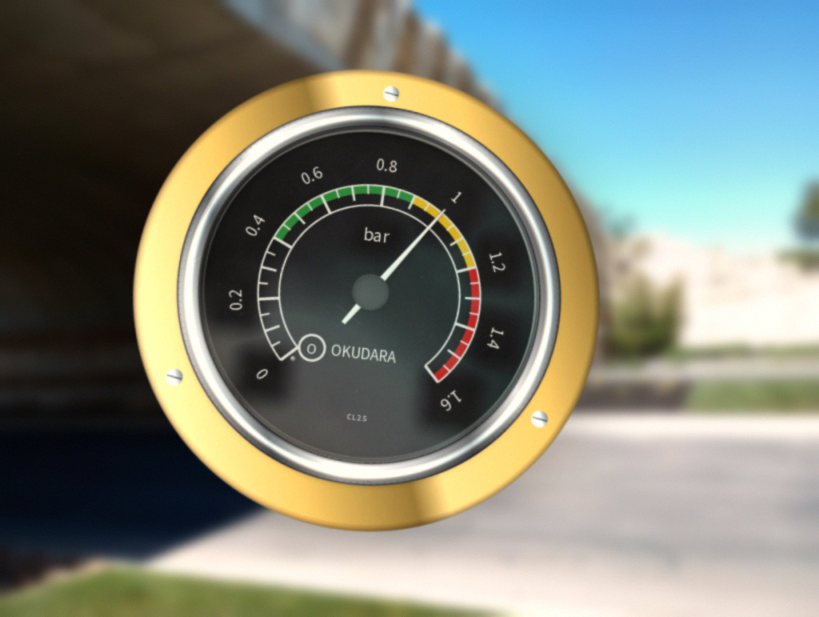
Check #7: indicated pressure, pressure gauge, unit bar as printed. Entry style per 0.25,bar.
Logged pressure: 1,bar
